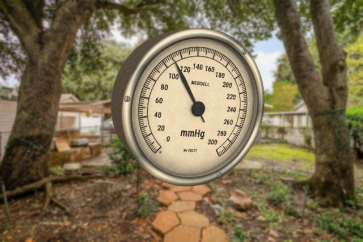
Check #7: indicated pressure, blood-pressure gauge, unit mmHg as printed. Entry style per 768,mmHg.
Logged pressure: 110,mmHg
